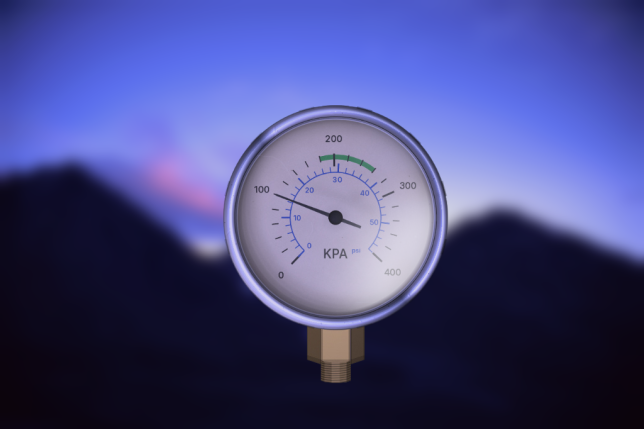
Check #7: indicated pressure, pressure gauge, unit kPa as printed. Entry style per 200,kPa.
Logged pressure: 100,kPa
